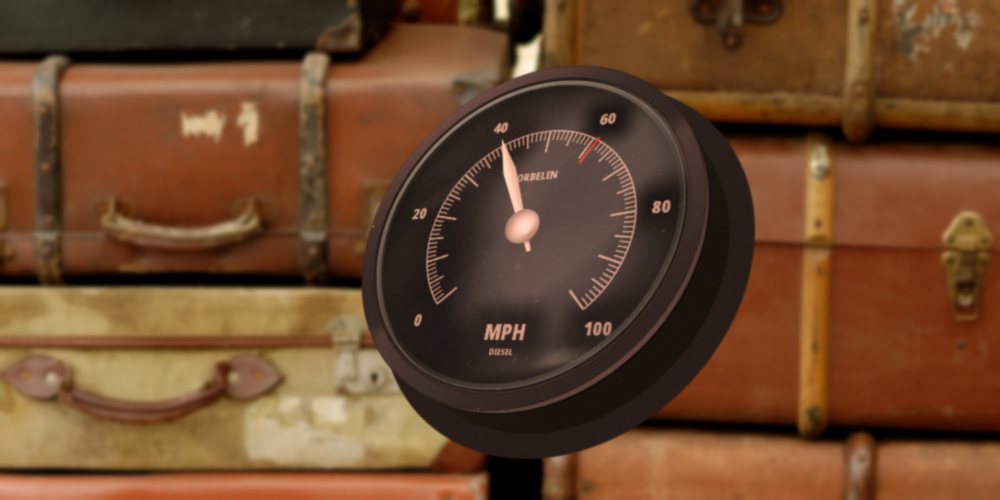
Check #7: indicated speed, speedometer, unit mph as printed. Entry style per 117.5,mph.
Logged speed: 40,mph
